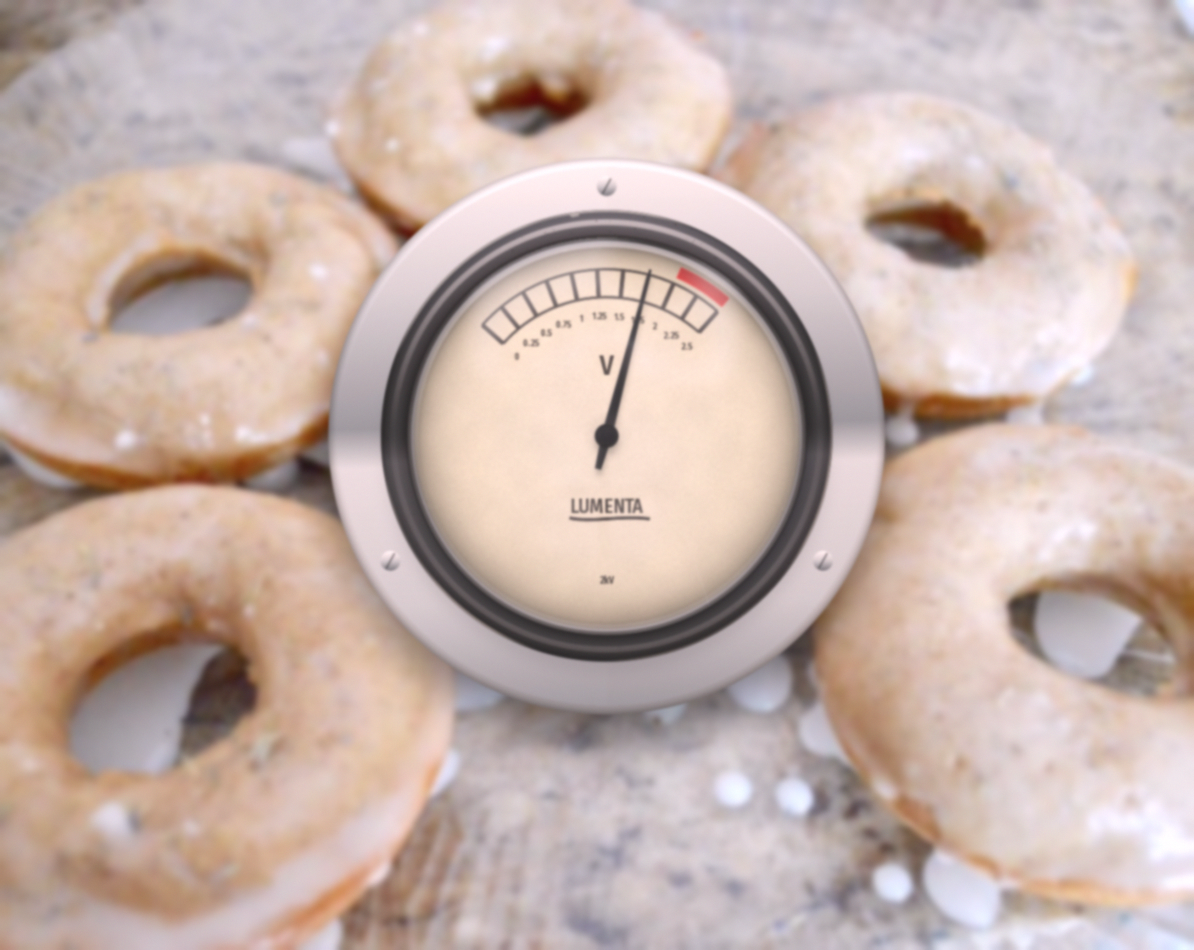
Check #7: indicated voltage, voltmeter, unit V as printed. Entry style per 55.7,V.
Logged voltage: 1.75,V
